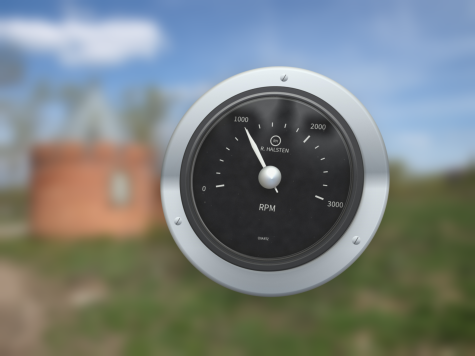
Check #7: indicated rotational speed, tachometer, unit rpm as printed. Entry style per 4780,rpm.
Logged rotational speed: 1000,rpm
